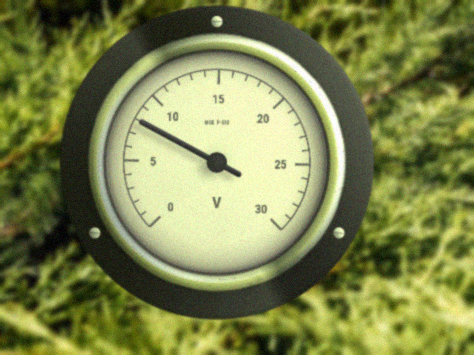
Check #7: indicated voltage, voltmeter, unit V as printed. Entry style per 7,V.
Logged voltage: 8,V
